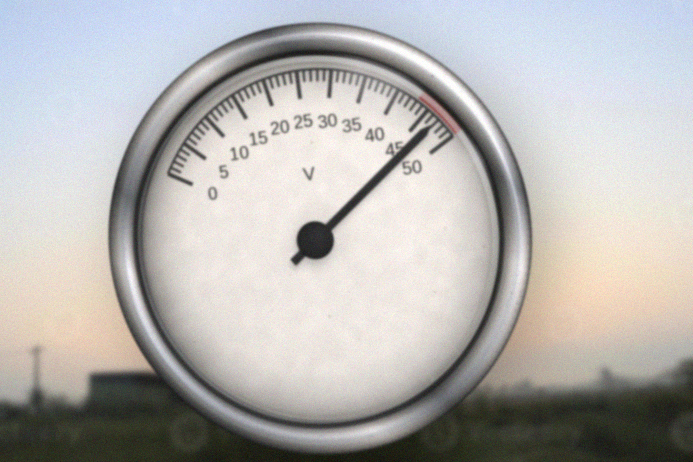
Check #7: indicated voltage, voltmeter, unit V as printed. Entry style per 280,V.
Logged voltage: 47,V
